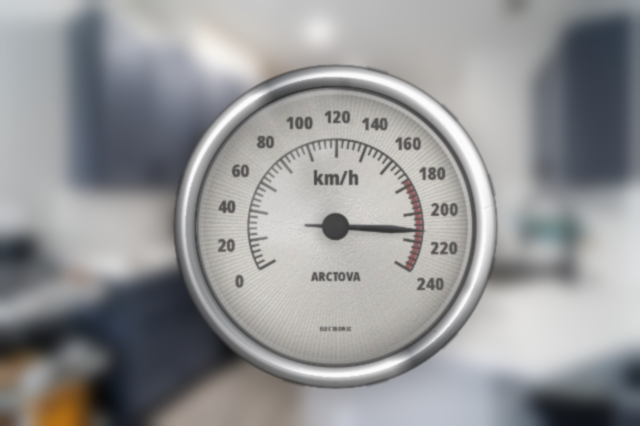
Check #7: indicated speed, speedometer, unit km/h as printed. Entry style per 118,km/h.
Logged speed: 212,km/h
